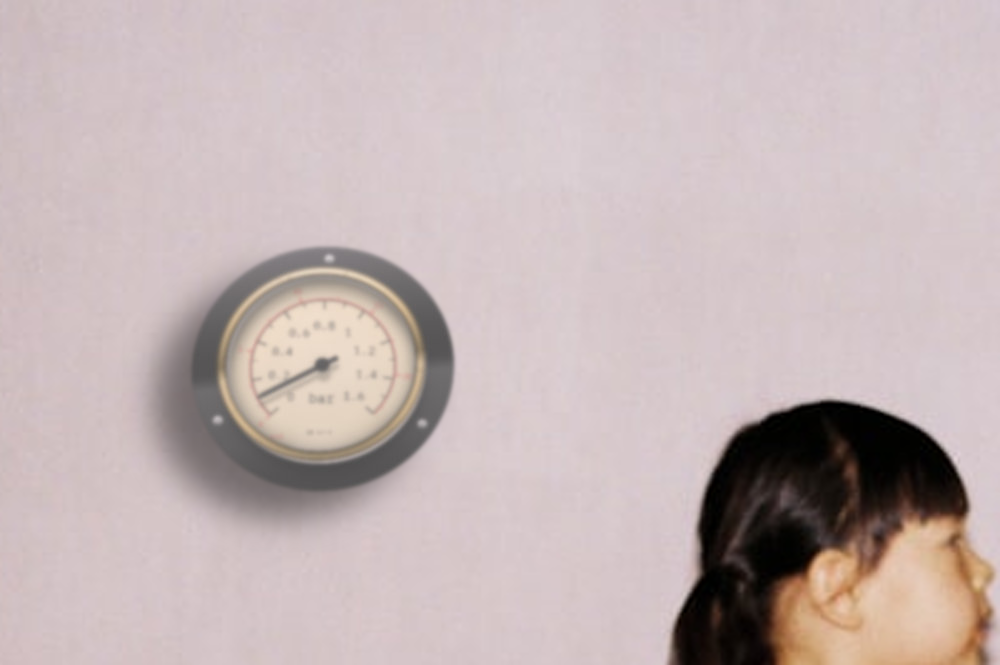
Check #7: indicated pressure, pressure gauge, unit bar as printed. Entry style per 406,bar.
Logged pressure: 0.1,bar
